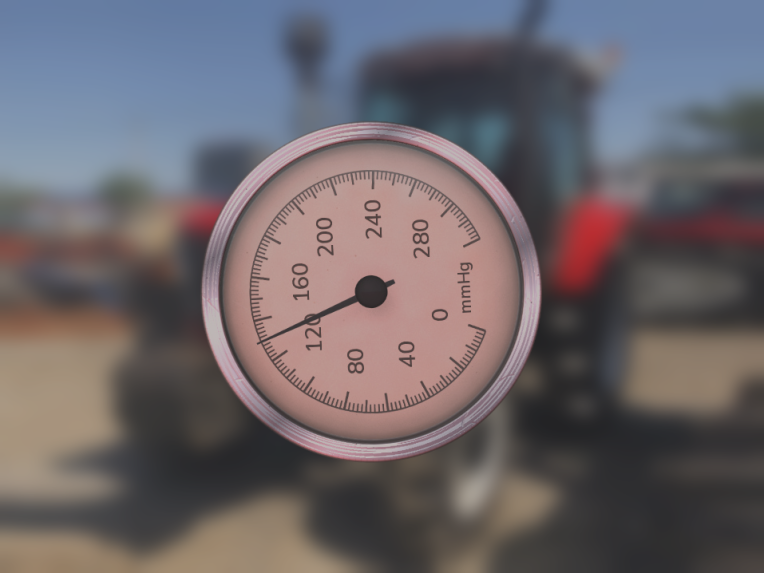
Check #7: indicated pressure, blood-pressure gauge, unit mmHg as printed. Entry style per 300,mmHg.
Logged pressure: 130,mmHg
